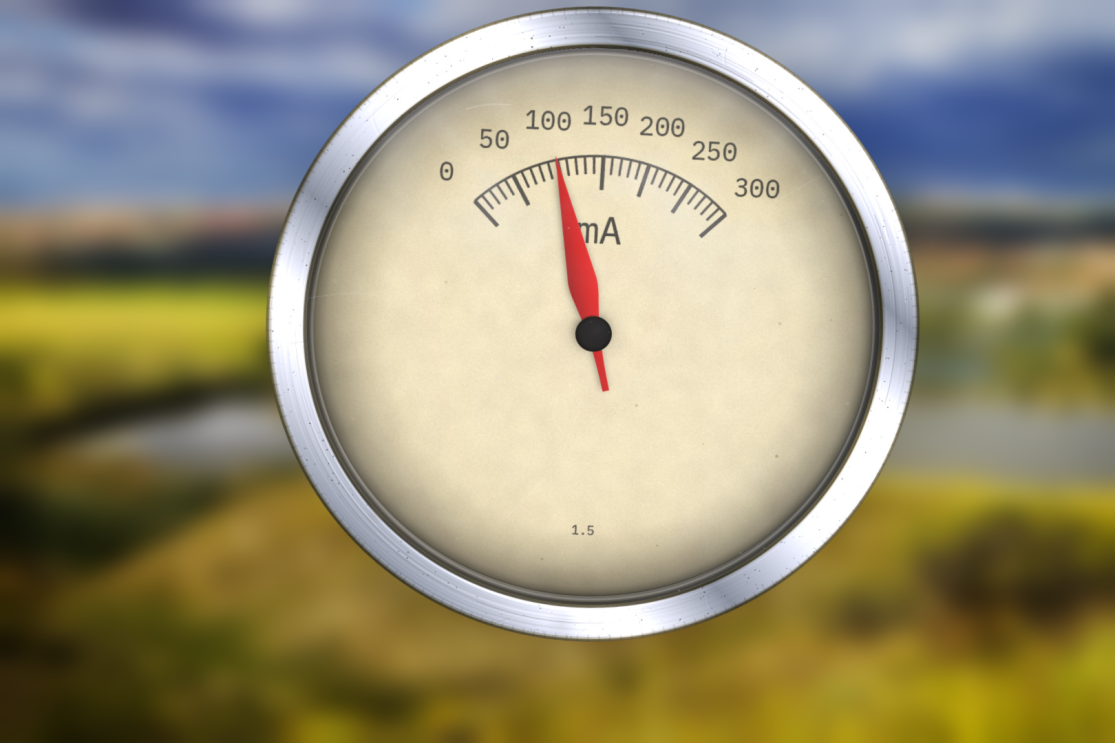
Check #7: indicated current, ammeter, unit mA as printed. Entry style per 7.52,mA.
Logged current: 100,mA
